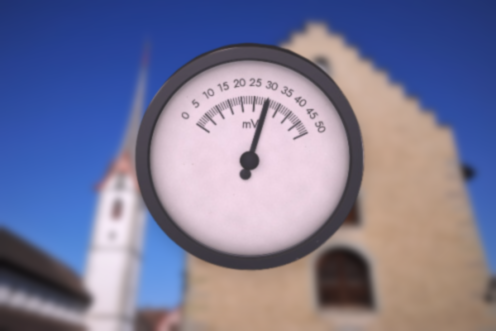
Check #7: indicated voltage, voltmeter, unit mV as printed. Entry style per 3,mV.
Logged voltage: 30,mV
